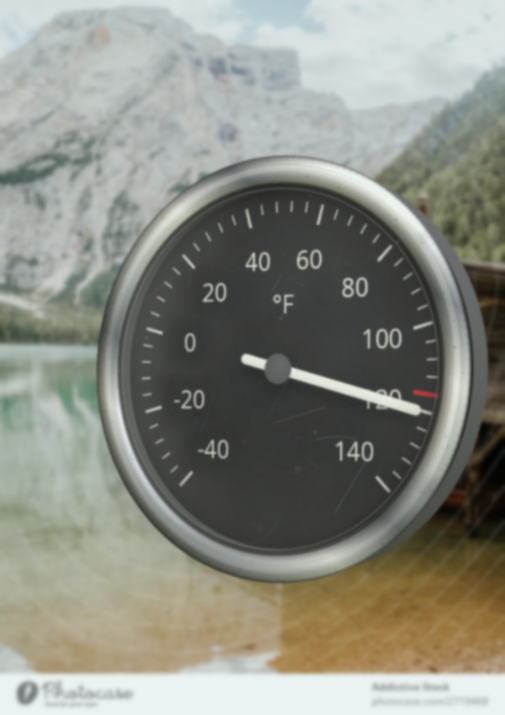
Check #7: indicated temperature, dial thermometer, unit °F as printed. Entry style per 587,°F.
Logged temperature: 120,°F
